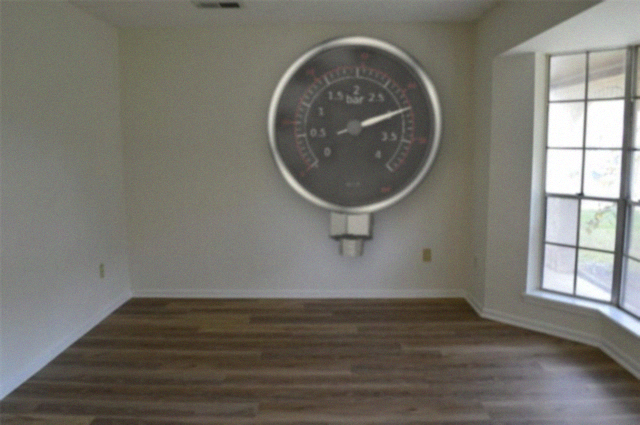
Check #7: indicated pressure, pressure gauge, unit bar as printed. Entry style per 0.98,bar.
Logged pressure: 3,bar
